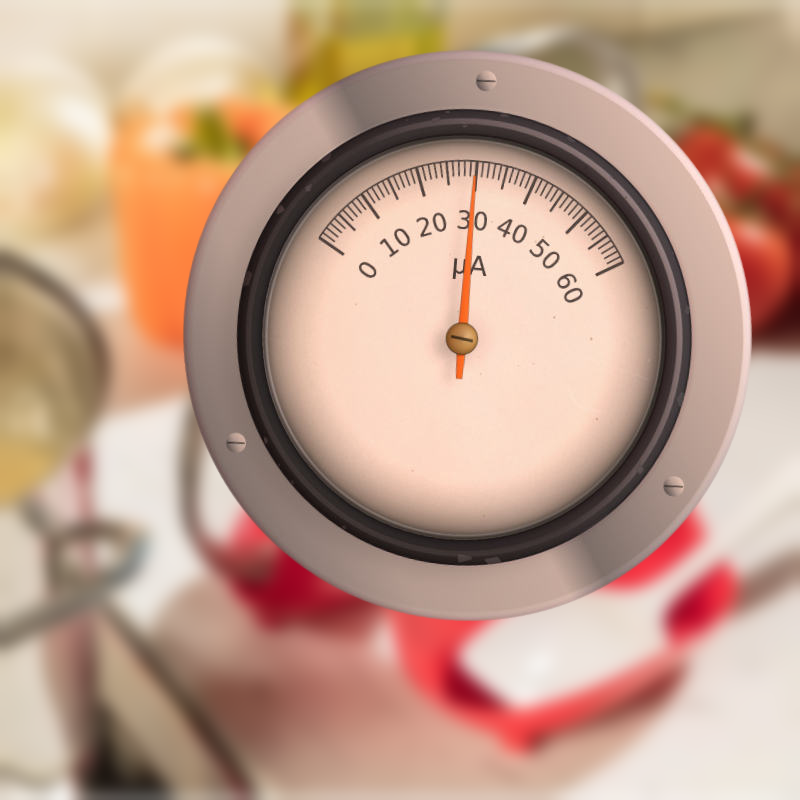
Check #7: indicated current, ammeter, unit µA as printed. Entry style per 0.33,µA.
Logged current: 30,µA
